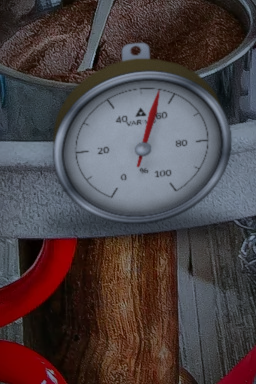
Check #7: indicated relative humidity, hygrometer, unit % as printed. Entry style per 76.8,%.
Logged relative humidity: 55,%
